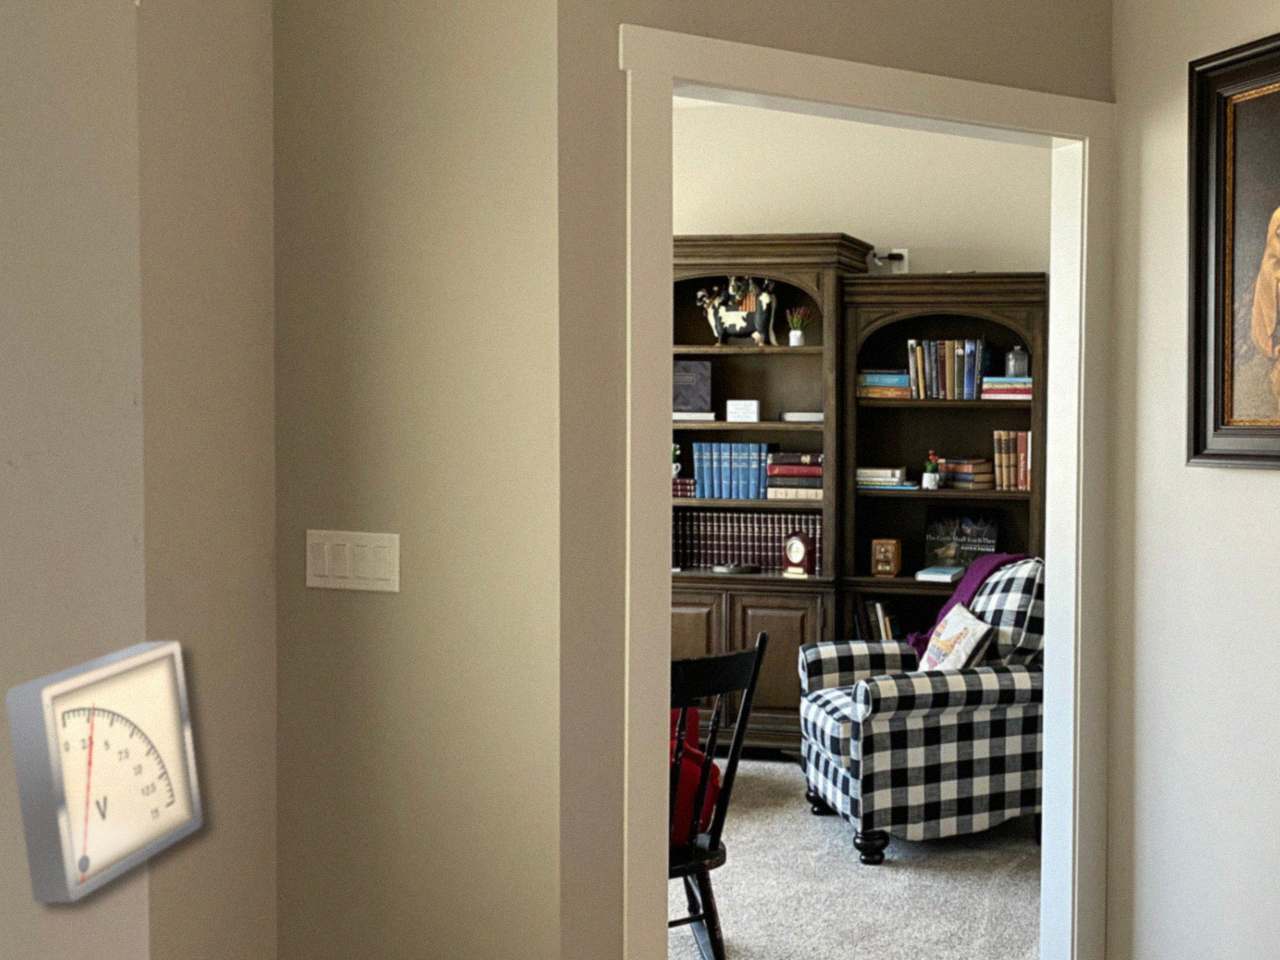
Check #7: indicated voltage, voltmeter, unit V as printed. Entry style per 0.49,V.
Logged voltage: 2.5,V
